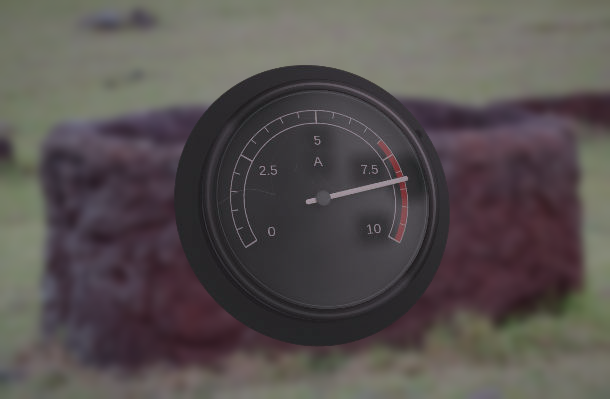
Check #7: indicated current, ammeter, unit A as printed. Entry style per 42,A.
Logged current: 8.25,A
